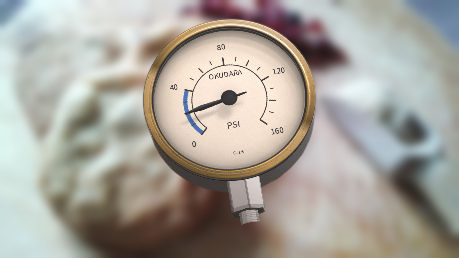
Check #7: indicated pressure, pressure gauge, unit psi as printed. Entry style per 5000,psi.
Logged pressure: 20,psi
